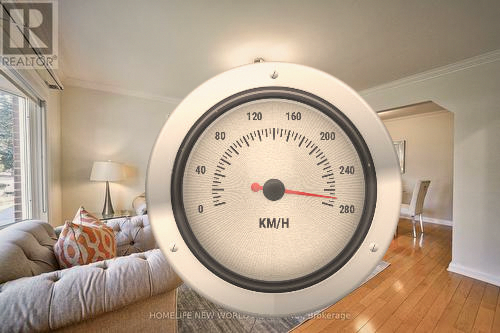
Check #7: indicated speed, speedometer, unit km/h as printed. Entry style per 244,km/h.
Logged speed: 270,km/h
